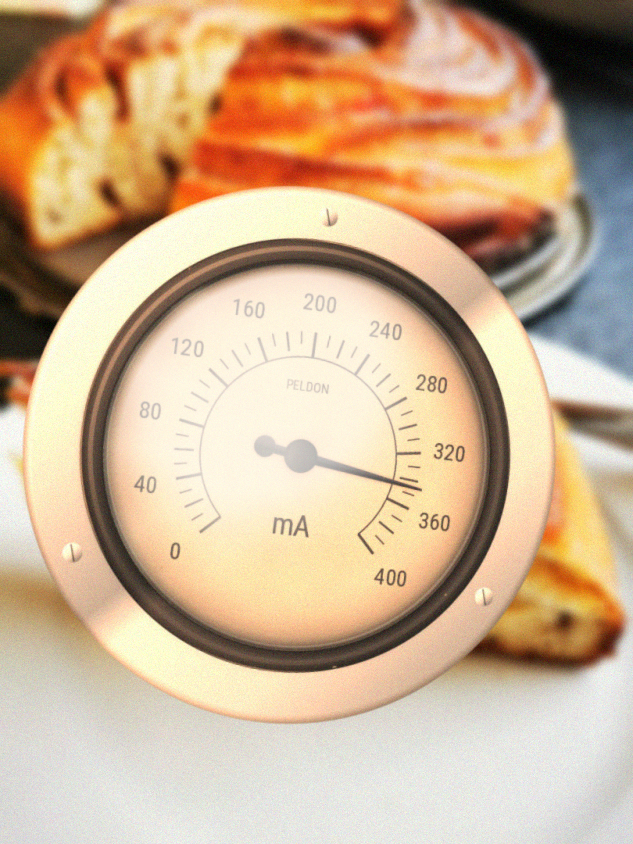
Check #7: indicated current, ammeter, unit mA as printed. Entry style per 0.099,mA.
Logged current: 345,mA
